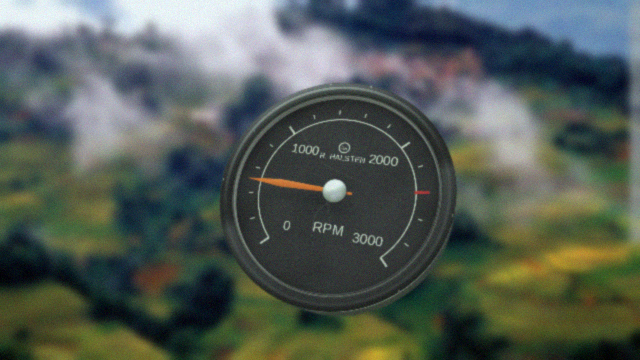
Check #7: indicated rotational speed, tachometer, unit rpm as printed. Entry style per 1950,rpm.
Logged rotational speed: 500,rpm
